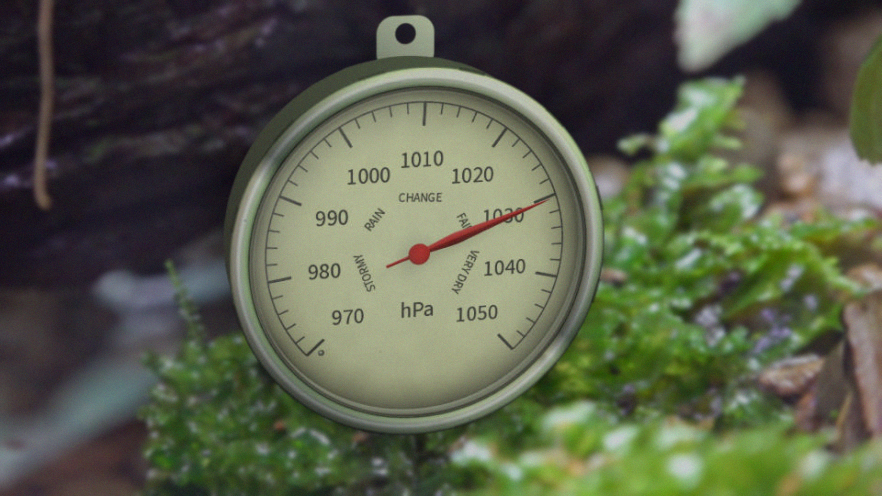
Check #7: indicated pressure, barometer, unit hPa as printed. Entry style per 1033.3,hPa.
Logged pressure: 1030,hPa
